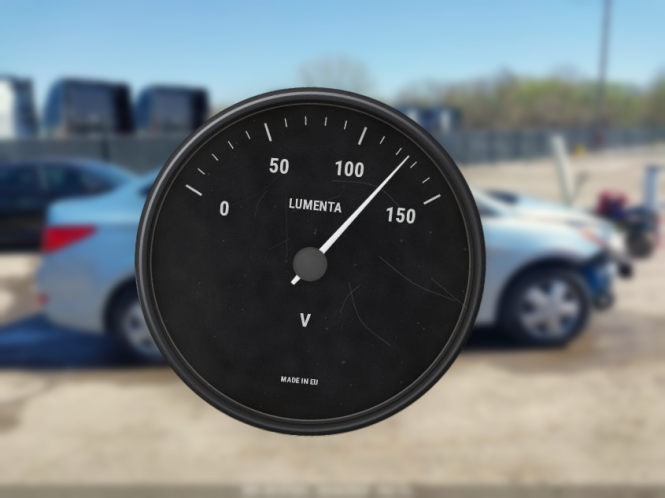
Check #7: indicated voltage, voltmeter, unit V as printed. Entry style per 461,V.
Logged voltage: 125,V
